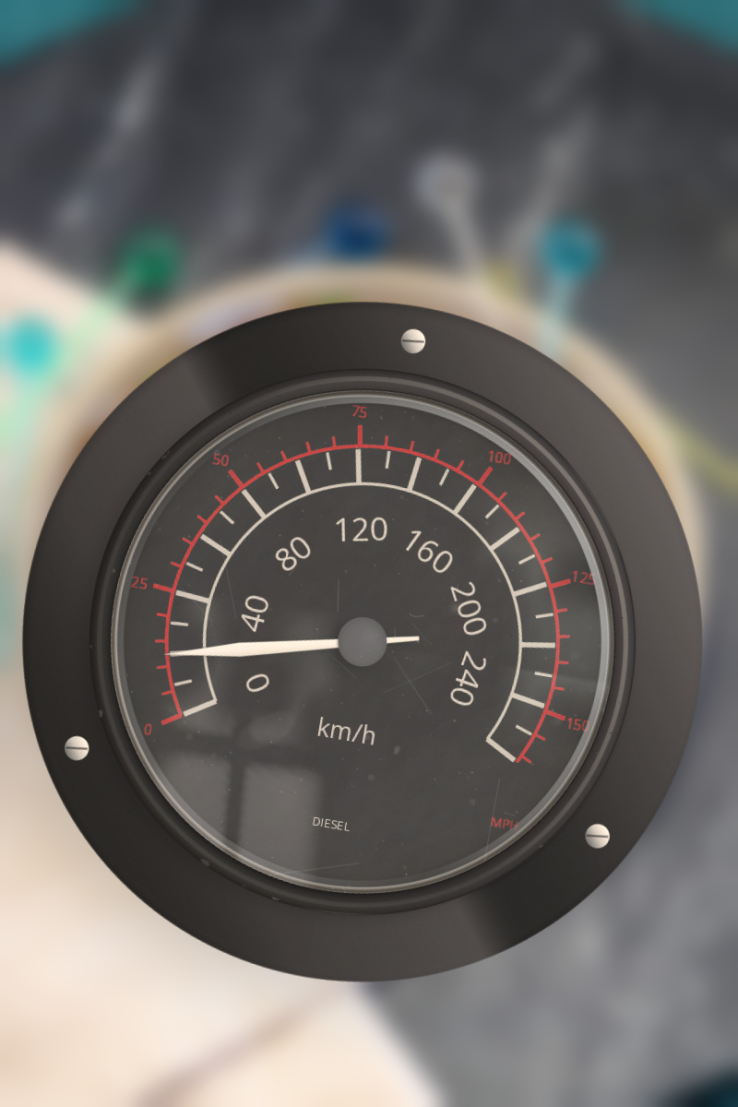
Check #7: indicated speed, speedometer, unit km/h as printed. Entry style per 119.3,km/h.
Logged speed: 20,km/h
